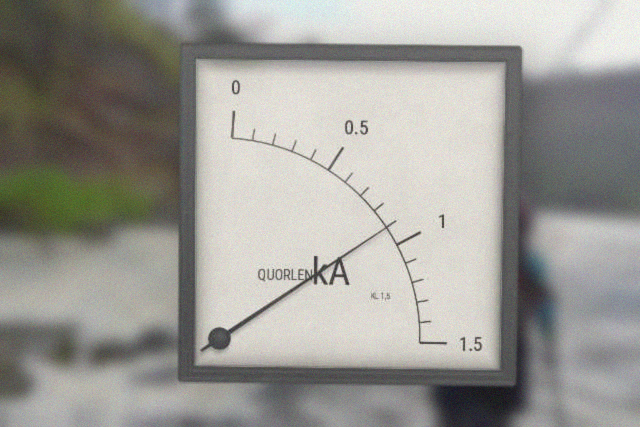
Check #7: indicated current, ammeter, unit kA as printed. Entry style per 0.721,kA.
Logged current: 0.9,kA
